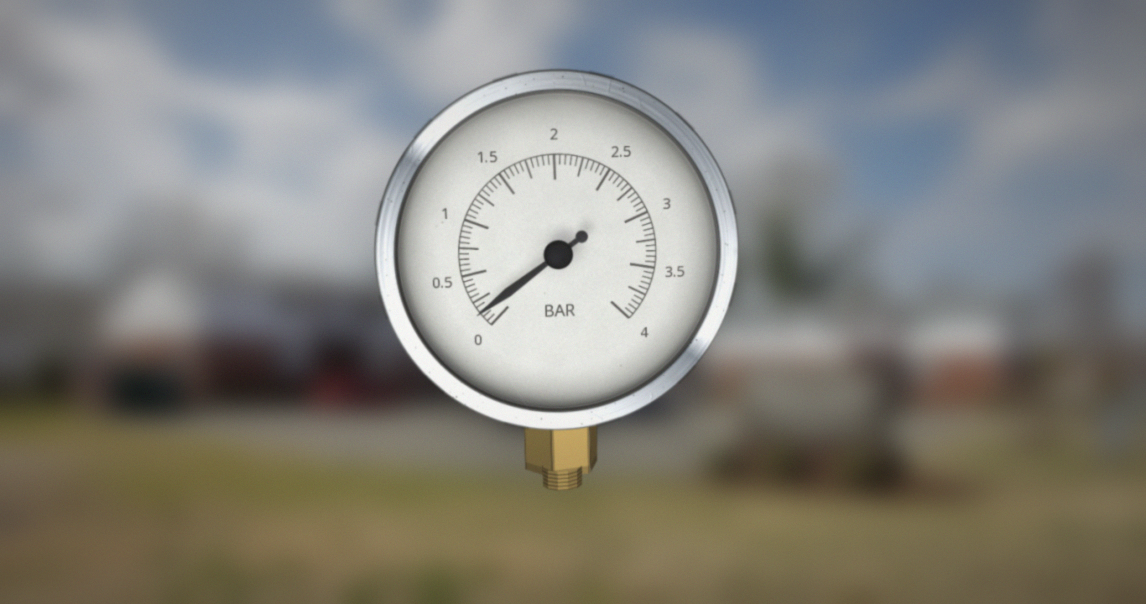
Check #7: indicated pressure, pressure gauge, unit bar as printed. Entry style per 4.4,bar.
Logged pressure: 0.15,bar
